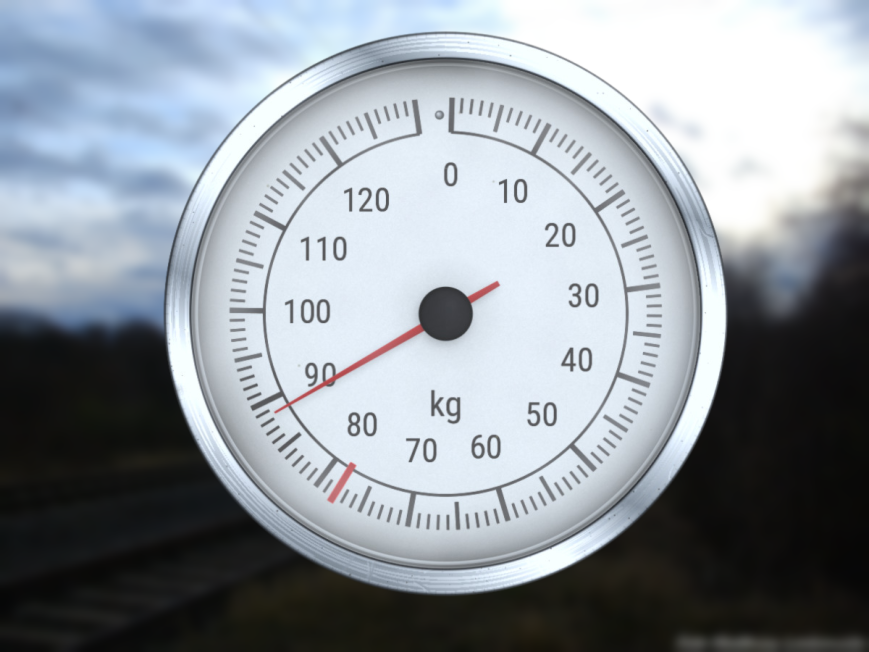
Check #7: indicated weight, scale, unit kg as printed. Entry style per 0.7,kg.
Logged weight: 88.5,kg
